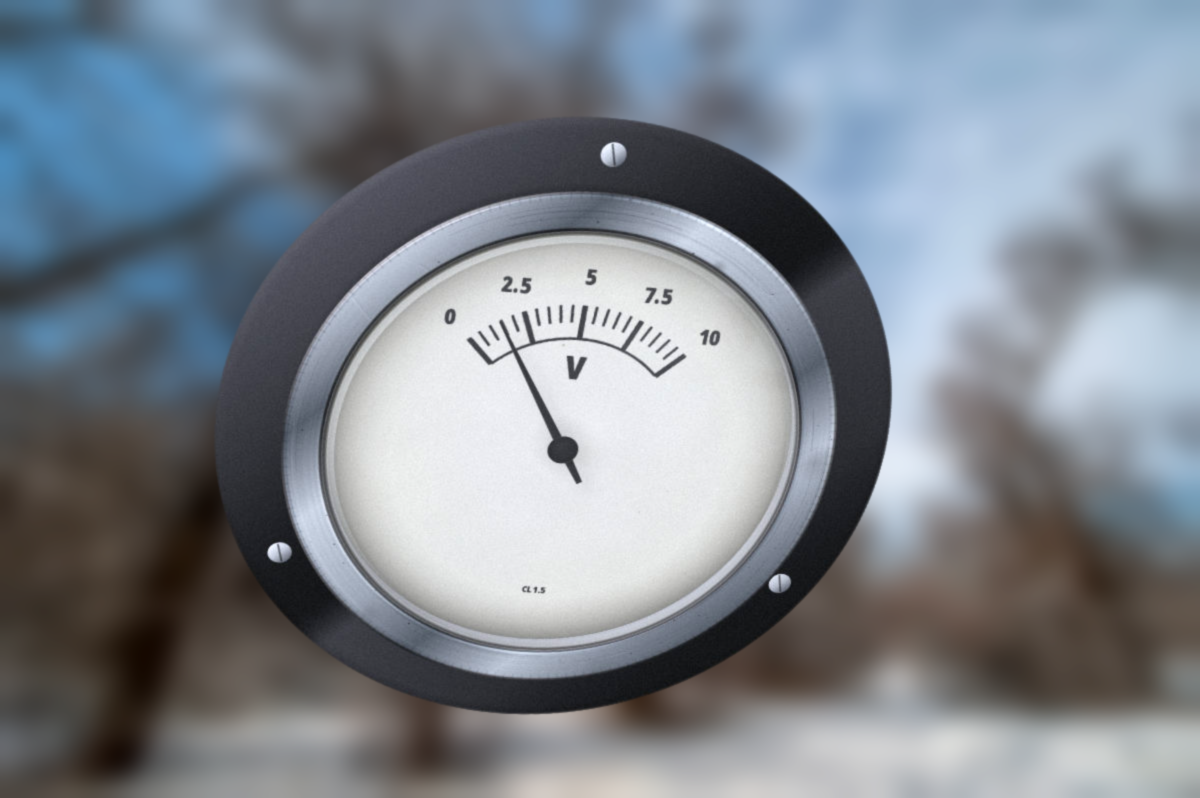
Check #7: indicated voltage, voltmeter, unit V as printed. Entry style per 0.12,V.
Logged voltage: 1.5,V
